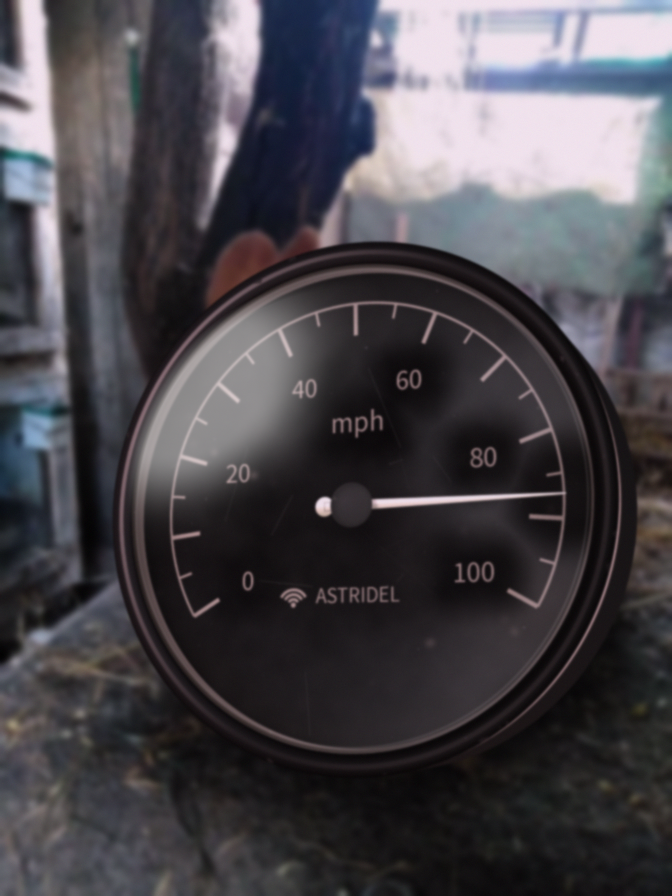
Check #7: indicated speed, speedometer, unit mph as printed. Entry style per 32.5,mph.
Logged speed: 87.5,mph
